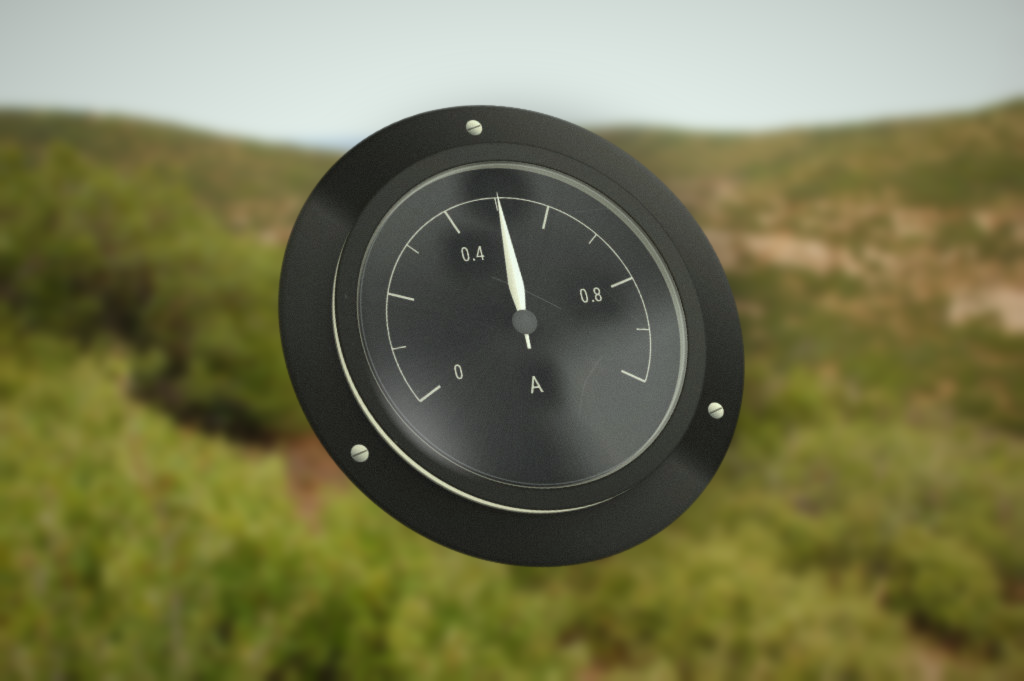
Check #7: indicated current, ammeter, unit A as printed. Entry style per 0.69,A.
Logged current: 0.5,A
